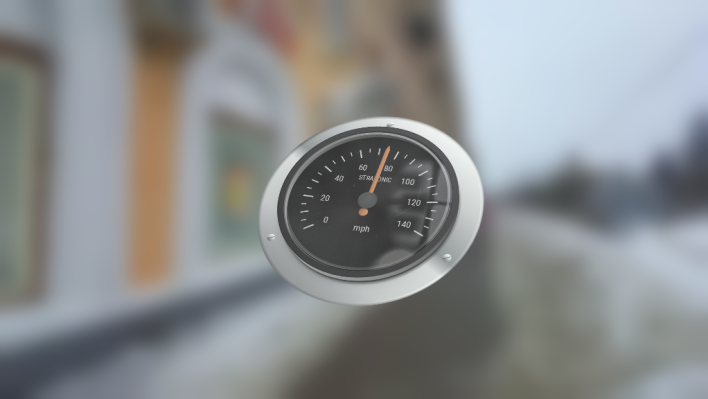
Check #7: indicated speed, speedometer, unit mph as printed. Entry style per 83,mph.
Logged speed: 75,mph
